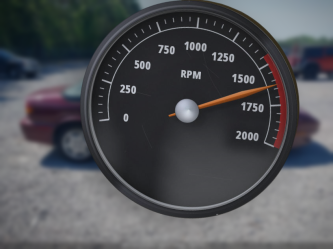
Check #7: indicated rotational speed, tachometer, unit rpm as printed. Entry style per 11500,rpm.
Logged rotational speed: 1625,rpm
